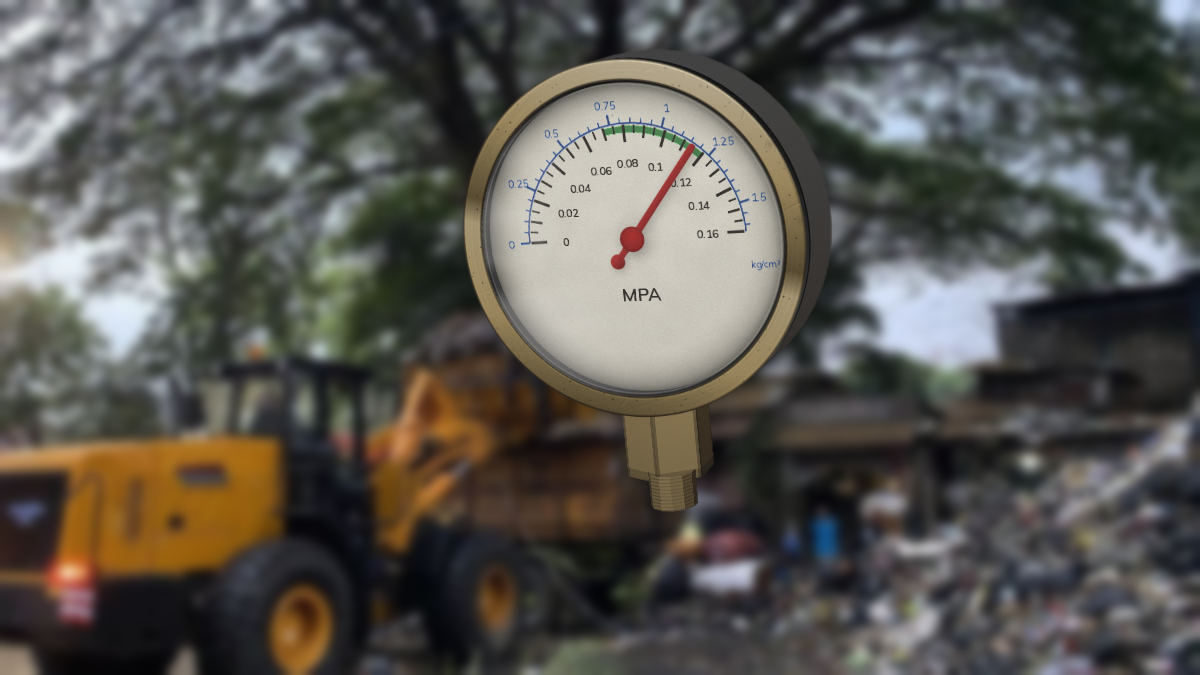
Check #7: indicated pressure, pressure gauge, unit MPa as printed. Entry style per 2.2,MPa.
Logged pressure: 0.115,MPa
